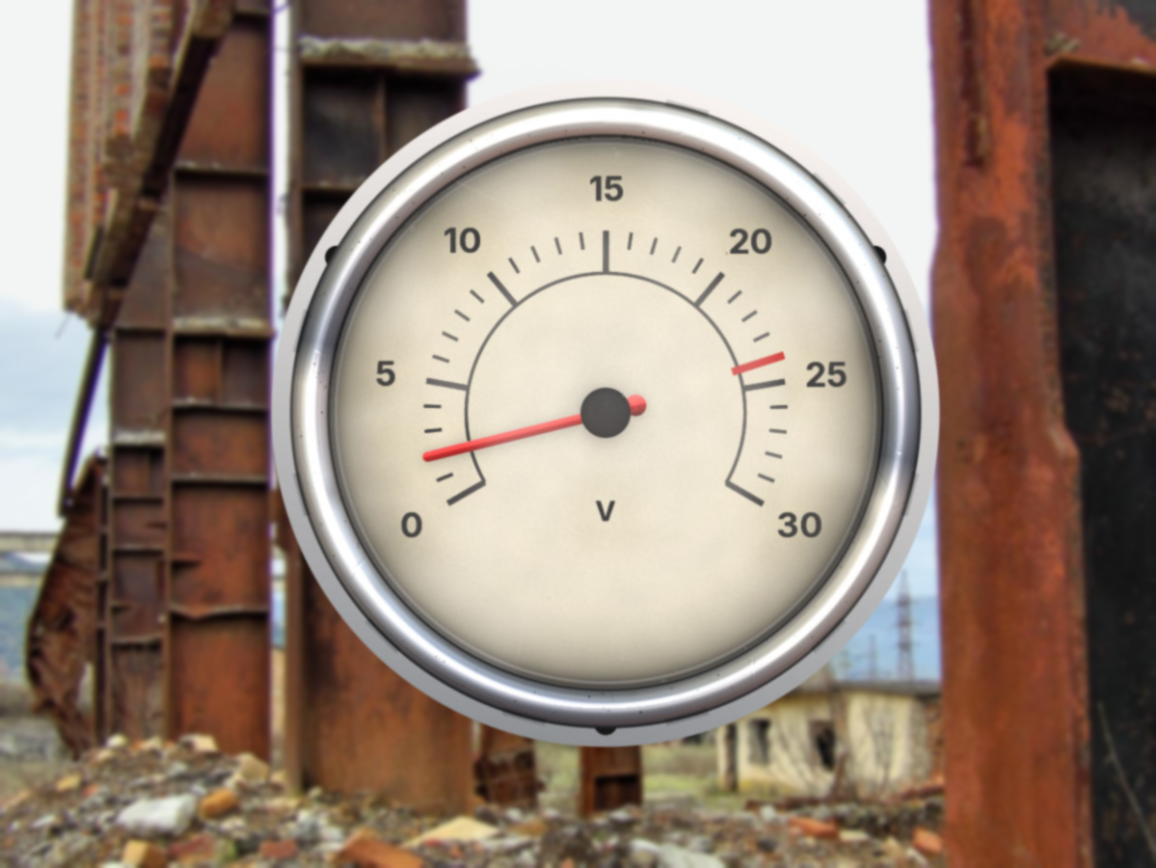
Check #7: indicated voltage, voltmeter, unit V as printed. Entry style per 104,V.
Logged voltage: 2,V
